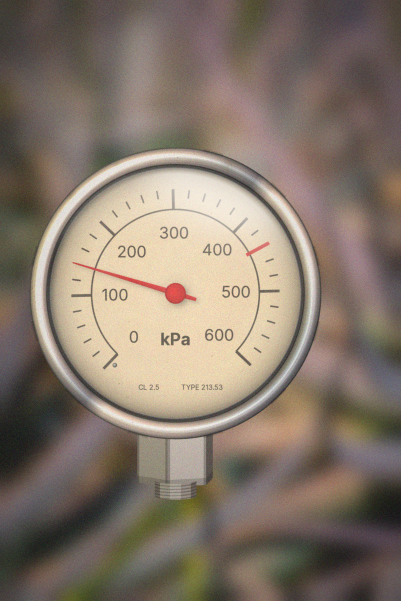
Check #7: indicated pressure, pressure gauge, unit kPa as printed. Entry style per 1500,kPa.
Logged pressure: 140,kPa
